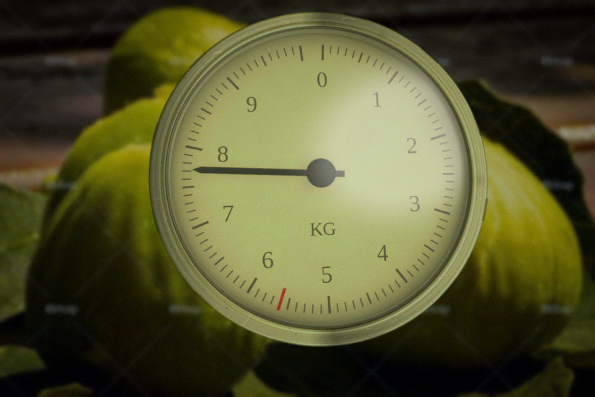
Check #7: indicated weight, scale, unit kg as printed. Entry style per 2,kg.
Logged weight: 7.7,kg
